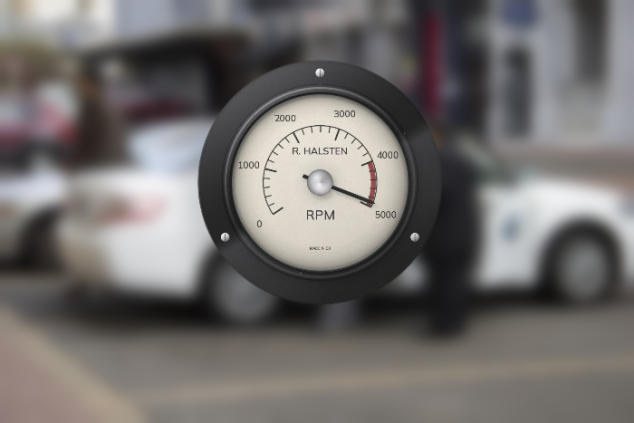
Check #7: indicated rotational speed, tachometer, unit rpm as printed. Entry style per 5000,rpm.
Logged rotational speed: 4900,rpm
